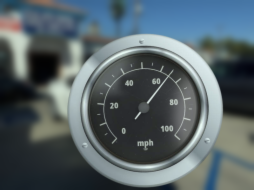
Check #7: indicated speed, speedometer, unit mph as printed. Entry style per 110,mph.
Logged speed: 65,mph
